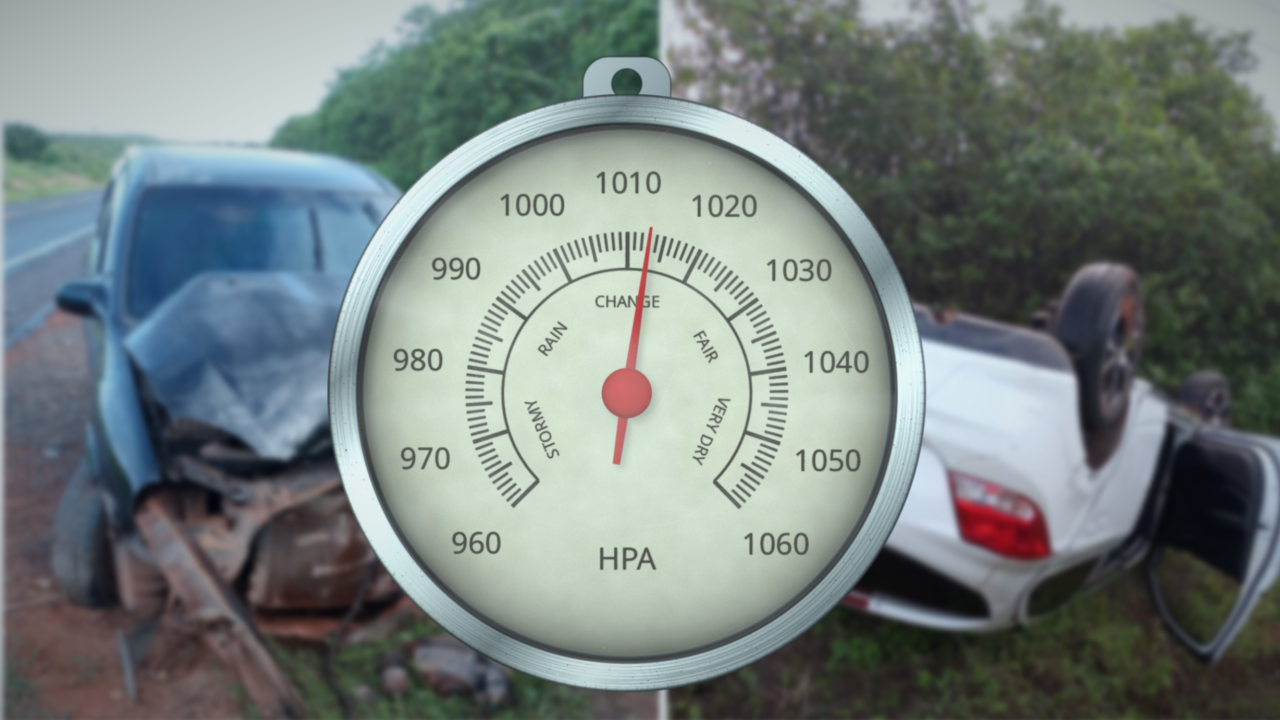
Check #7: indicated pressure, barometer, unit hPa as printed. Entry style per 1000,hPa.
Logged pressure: 1013,hPa
